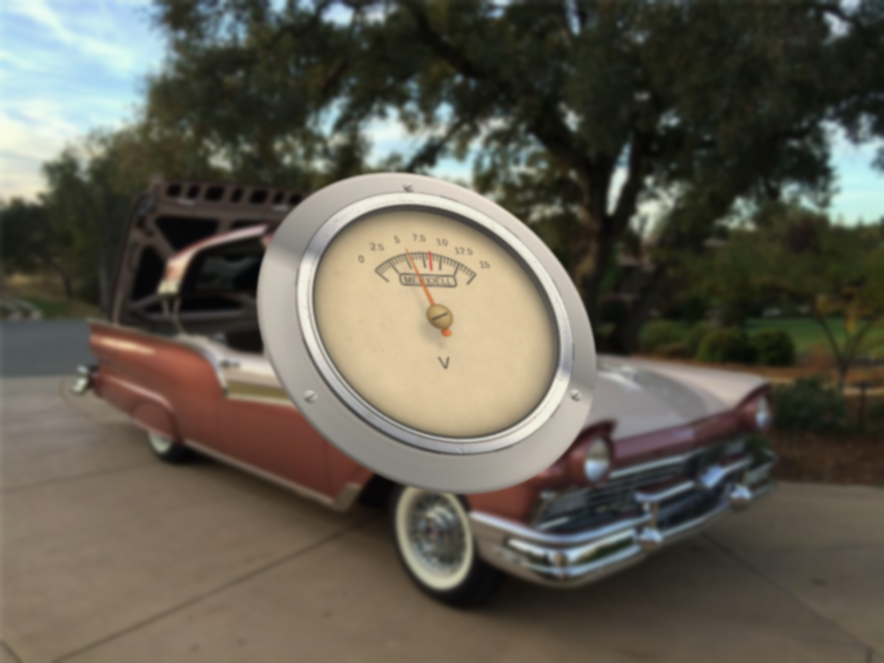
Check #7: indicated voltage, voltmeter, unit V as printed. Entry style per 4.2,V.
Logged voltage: 5,V
